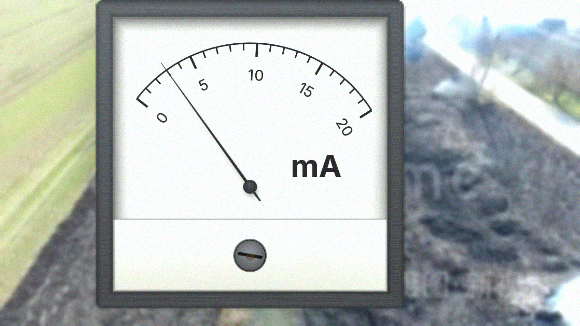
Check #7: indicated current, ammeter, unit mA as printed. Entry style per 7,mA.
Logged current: 3,mA
